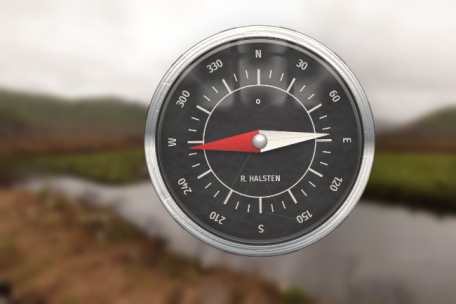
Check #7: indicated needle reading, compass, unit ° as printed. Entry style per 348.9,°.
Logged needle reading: 265,°
